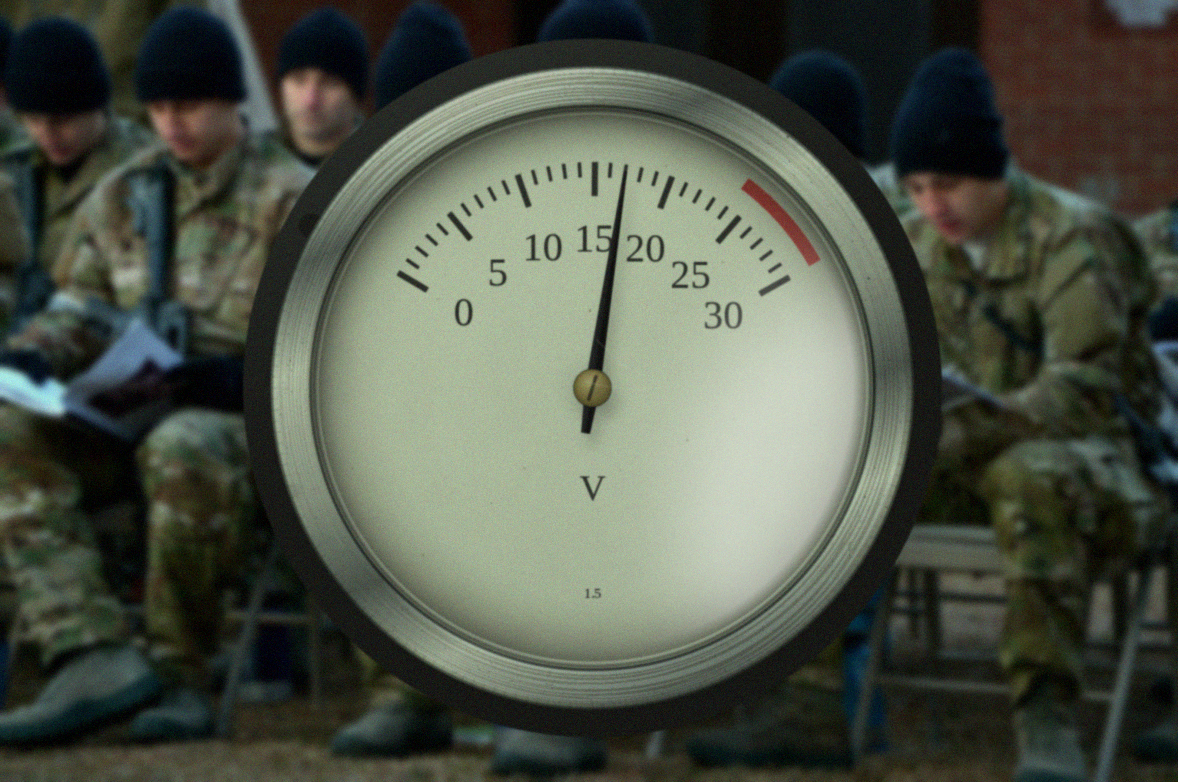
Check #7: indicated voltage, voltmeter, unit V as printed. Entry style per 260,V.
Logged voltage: 17,V
